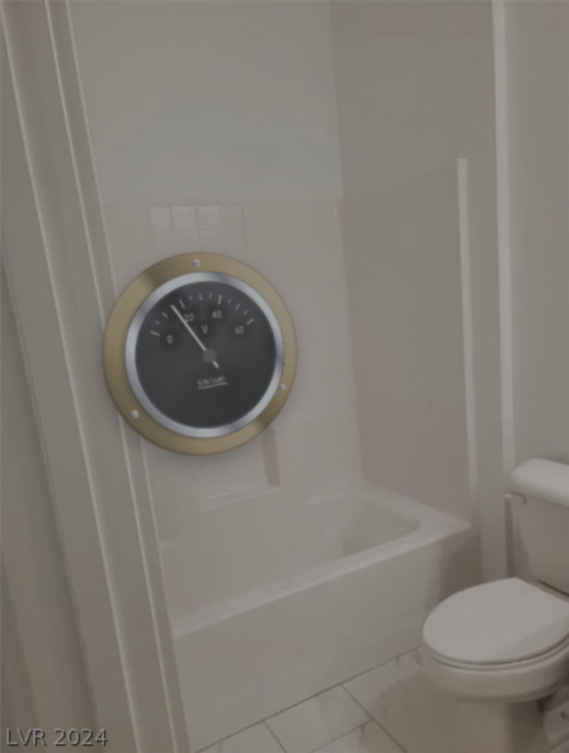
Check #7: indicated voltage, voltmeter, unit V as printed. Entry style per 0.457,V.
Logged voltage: 15,V
